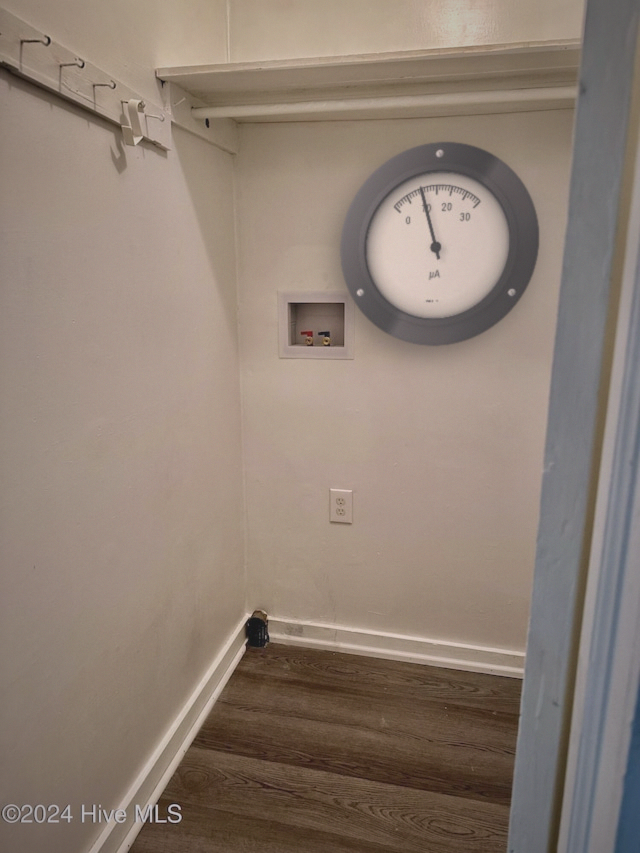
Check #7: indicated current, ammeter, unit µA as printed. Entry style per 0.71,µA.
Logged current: 10,µA
